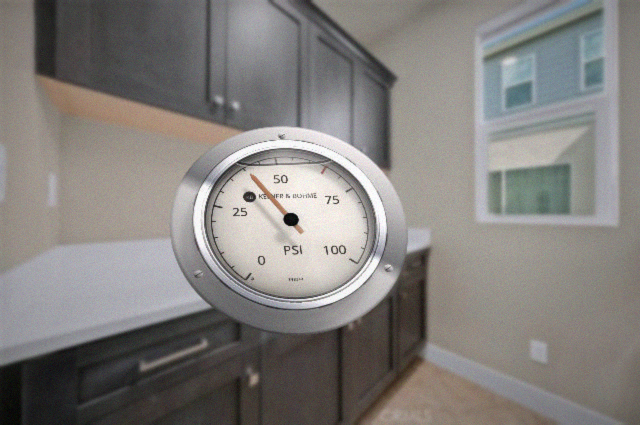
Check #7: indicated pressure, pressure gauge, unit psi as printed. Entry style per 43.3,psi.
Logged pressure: 40,psi
